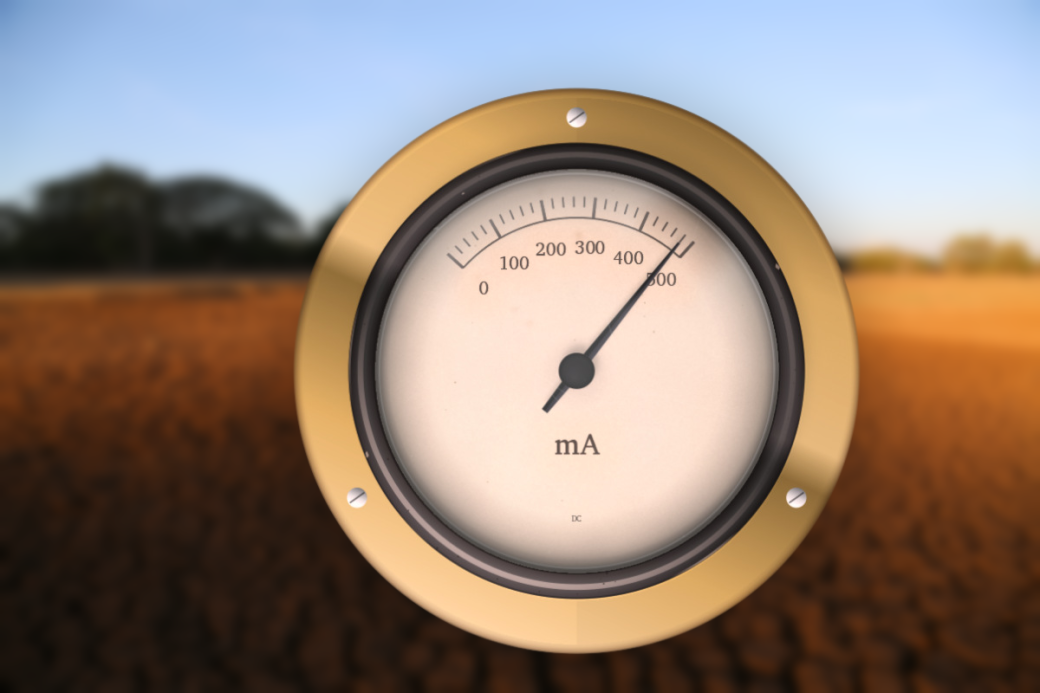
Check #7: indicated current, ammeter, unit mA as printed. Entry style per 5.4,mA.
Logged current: 480,mA
